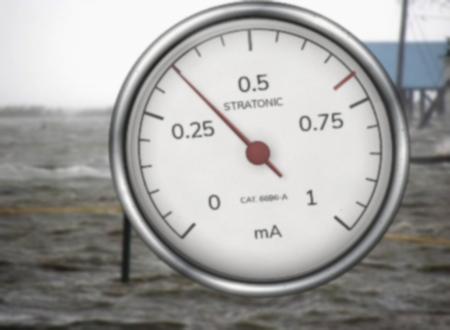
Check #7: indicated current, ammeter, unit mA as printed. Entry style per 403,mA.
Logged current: 0.35,mA
